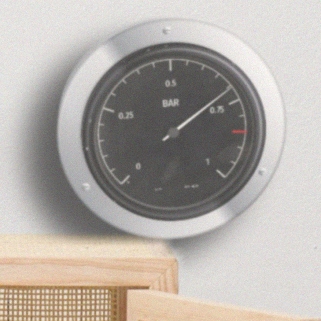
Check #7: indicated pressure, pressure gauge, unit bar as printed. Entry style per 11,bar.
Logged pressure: 0.7,bar
